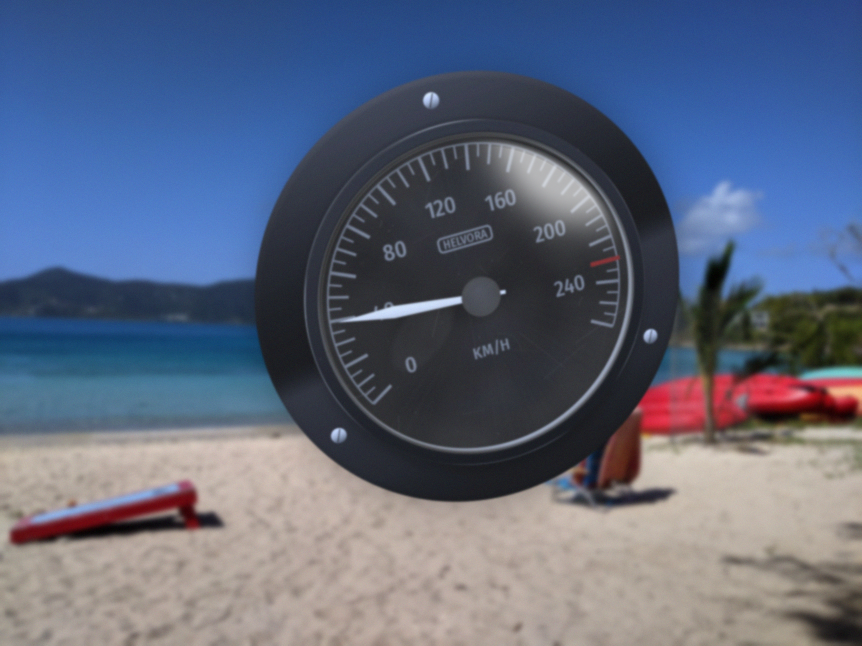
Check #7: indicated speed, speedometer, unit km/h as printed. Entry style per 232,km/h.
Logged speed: 40,km/h
